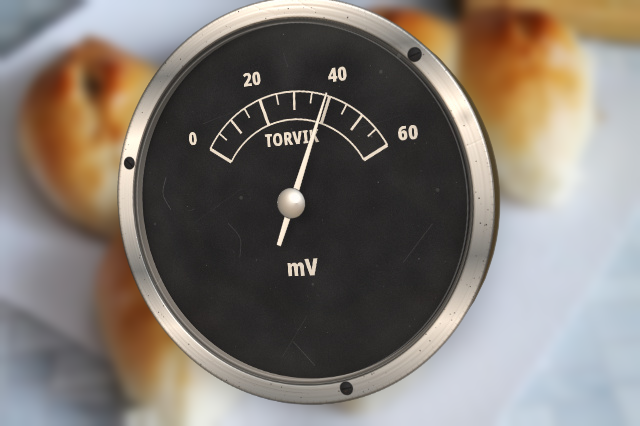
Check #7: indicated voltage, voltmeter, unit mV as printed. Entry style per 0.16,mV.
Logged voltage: 40,mV
